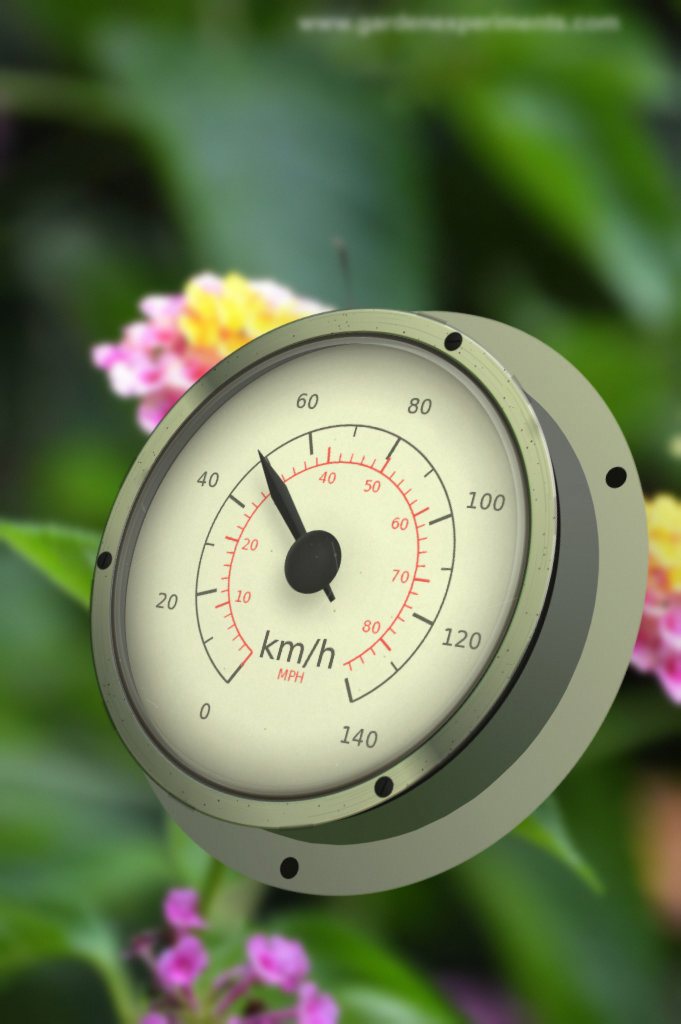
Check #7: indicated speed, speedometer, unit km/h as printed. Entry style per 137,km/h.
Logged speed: 50,km/h
